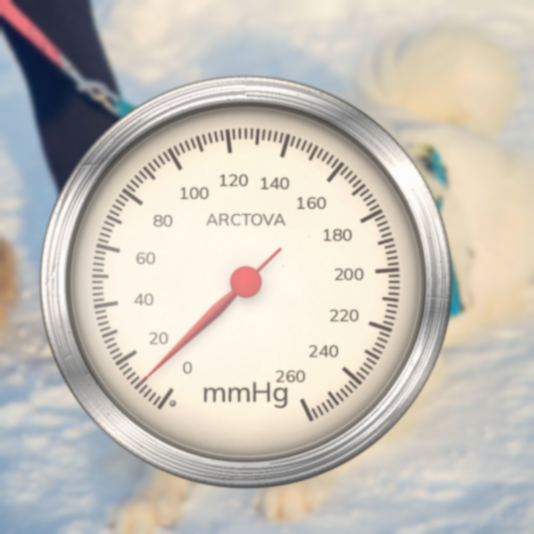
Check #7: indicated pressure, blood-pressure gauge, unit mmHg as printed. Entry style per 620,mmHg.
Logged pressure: 10,mmHg
